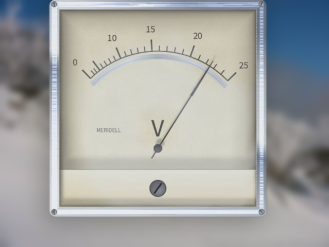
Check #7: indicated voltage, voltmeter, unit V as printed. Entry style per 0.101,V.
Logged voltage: 22.5,V
